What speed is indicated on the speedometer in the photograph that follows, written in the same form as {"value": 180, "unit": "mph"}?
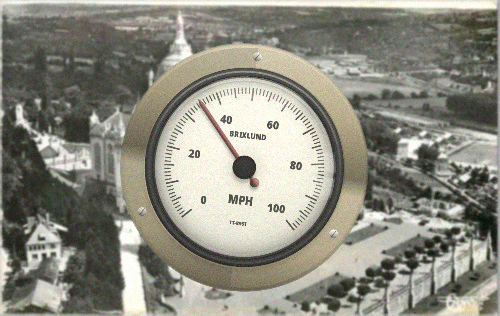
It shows {"value": 35, "unit": "mph"}
